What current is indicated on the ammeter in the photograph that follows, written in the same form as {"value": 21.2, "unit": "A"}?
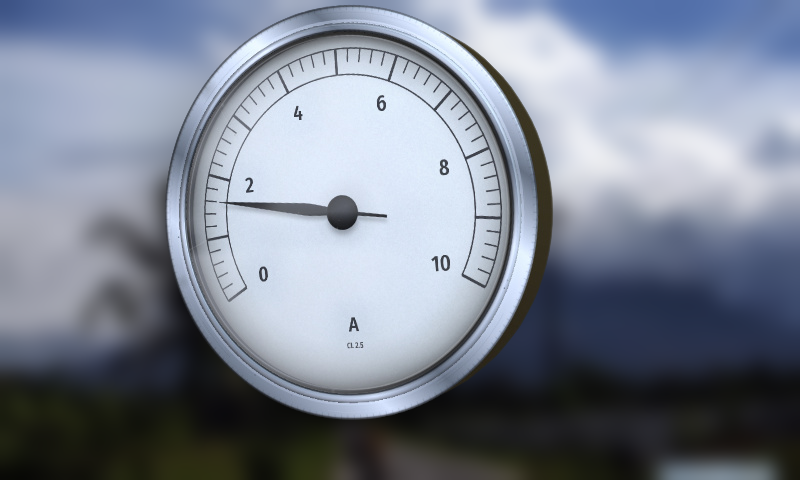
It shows {"value": 1.6, "unit": "A"}
